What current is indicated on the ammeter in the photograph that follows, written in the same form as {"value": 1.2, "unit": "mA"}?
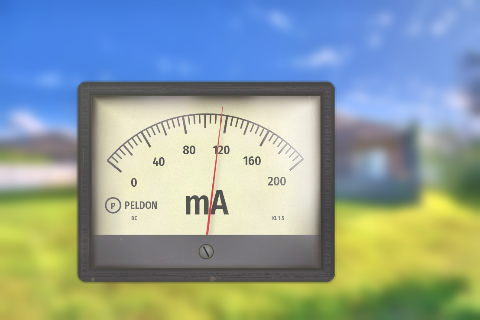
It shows {"value": 115, "unit": "mA"}
